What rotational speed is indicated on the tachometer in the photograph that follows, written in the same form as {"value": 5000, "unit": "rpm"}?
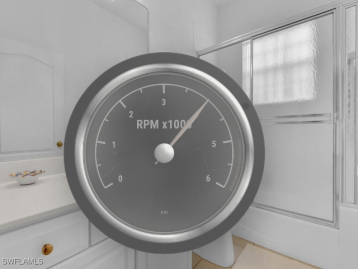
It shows {"value": 4000, "unit": "rpm"}
